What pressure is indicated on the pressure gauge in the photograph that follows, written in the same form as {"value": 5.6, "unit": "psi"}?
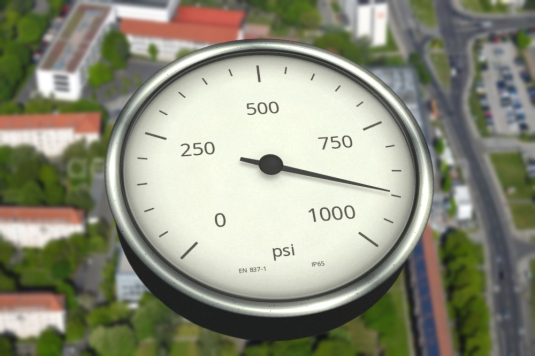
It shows {"value": 900, "unit": "psi"}
